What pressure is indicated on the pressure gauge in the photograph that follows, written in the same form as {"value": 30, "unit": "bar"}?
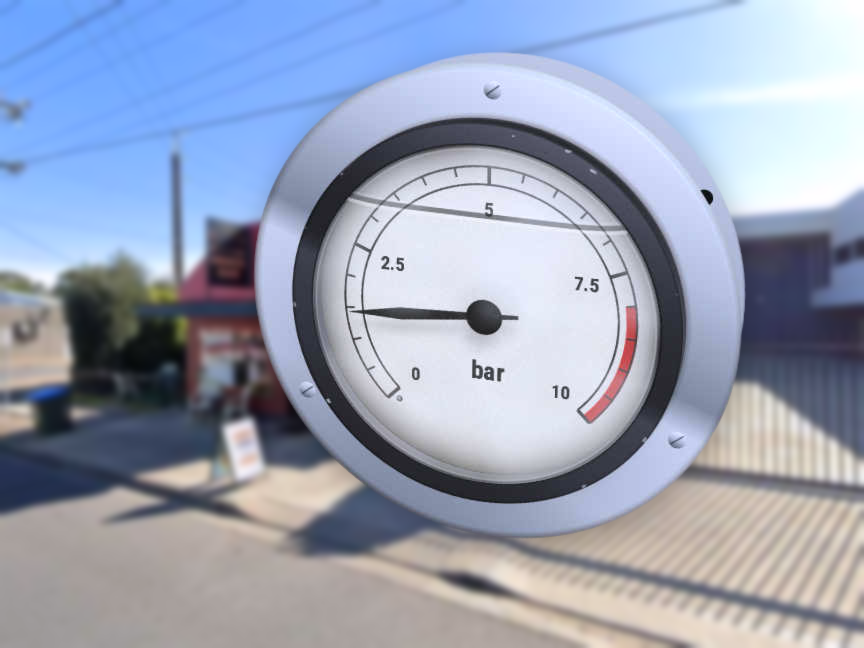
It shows {"value": 1.5, "unit": "bar"}
